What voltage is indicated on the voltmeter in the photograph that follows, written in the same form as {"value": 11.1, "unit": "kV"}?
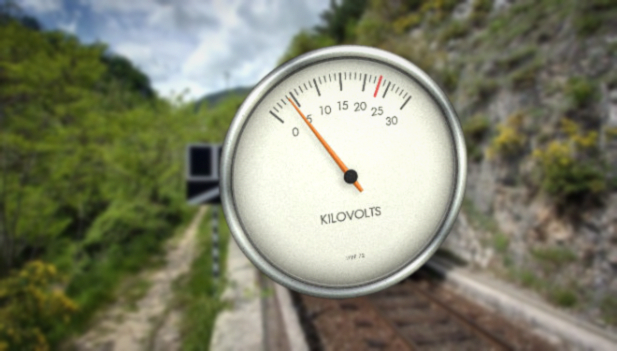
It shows {"value": 4, "unit": "kV"}
